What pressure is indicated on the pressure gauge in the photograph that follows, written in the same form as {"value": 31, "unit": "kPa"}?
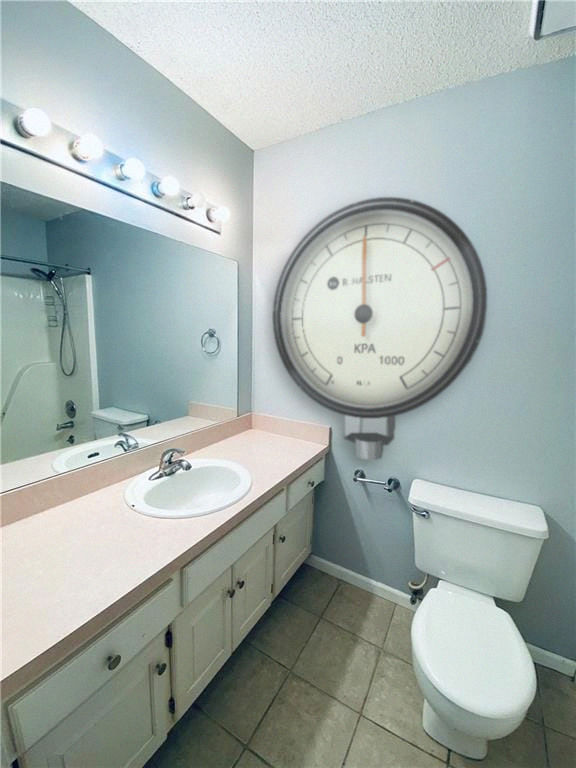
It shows {"value": 500, "unit": "kPa"}
